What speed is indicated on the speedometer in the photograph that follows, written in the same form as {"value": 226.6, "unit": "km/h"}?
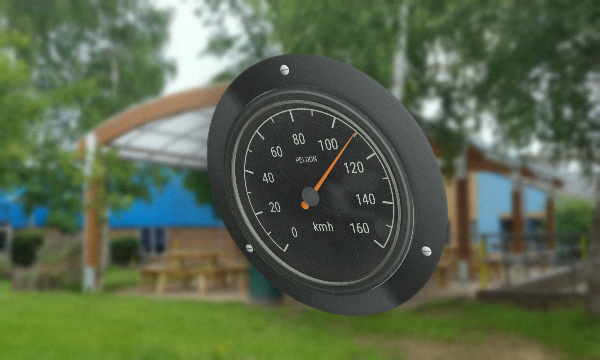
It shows {"value": 110, "unit": "km/h"}
